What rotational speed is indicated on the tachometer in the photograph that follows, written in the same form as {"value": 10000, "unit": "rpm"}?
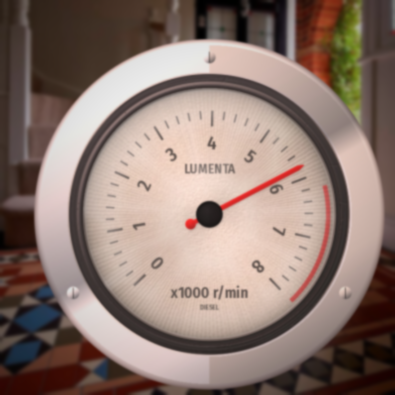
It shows {"value": 5800, "unit": "rpm"}
